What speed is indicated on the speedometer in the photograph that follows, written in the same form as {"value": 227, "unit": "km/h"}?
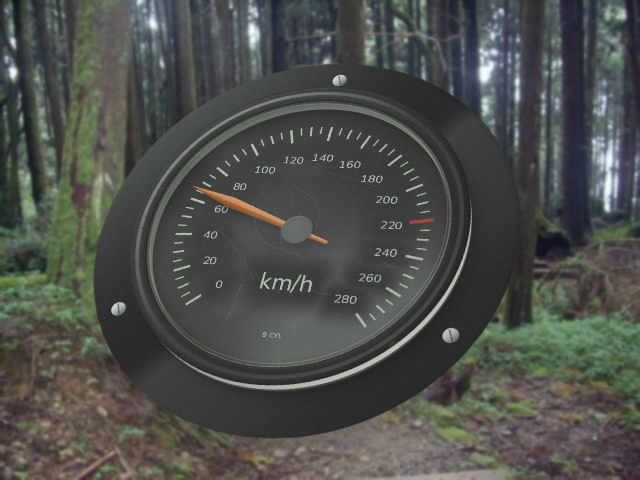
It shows {"value": 65, "unit": "km/h"}
